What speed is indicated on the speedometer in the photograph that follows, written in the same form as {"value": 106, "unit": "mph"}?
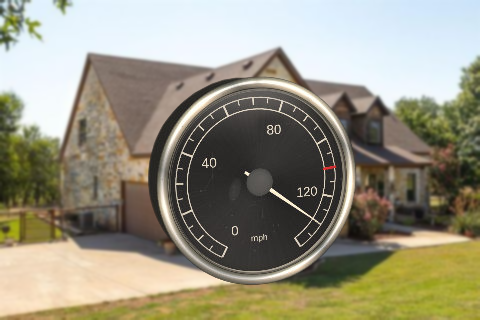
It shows {"value": 130, "unit": "mph"}
